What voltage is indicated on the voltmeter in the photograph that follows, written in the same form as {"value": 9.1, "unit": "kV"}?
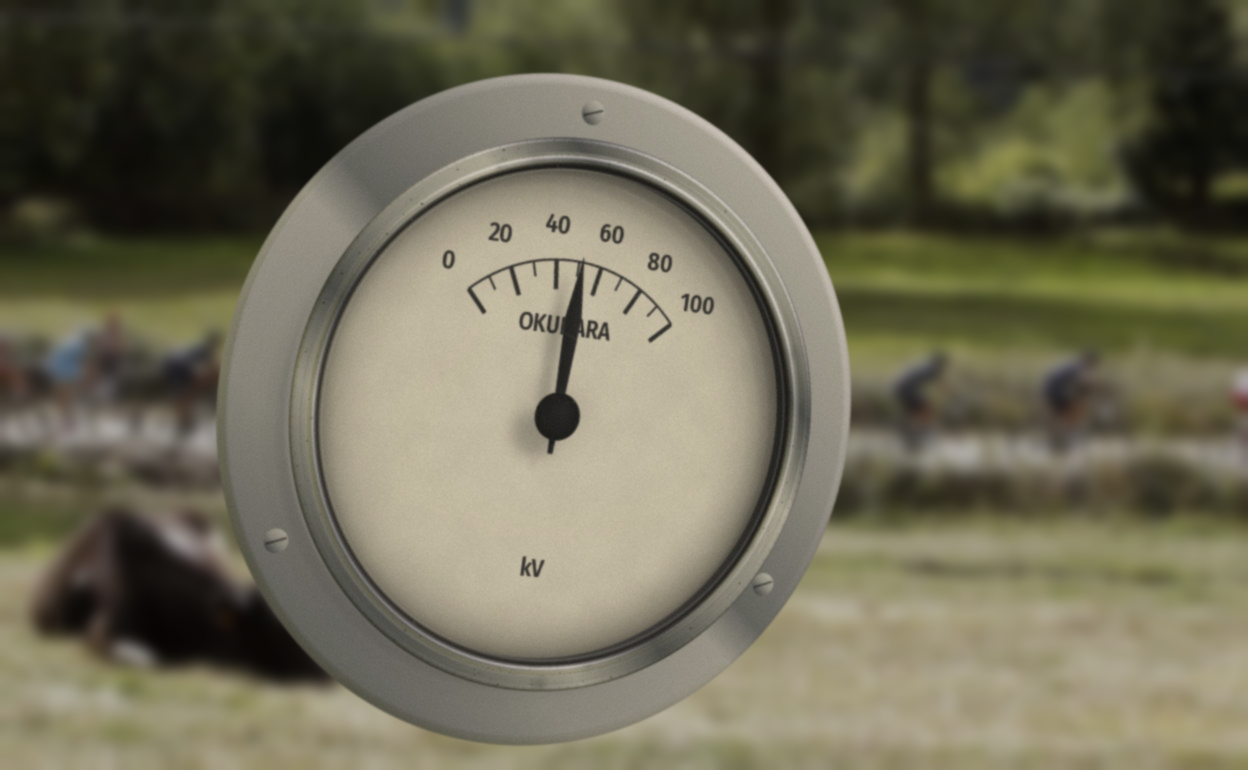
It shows {"value": 50, "unit": "kV"}
